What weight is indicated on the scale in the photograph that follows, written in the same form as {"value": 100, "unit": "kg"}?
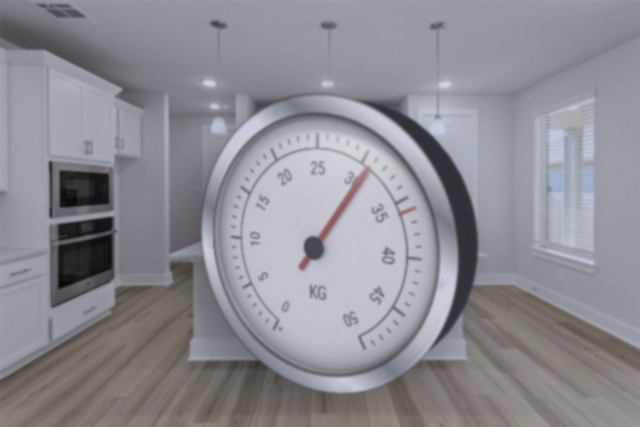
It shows {"value": 31, "unit": "kg"}
